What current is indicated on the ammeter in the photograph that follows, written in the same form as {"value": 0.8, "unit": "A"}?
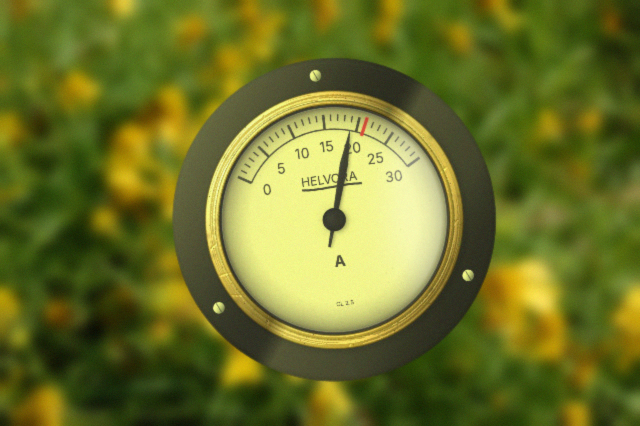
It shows {"value": 19, "unit": "A"}
